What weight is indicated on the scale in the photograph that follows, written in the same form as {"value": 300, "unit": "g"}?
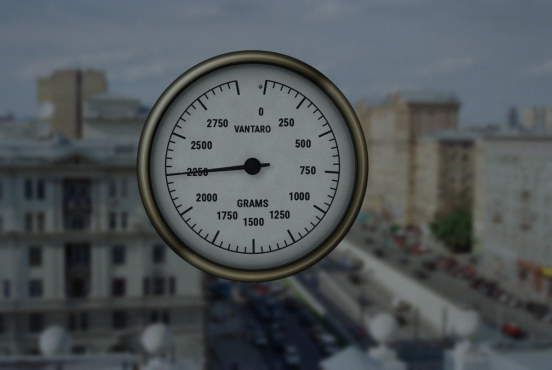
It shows {"value": 2250, "unit": "g"}
